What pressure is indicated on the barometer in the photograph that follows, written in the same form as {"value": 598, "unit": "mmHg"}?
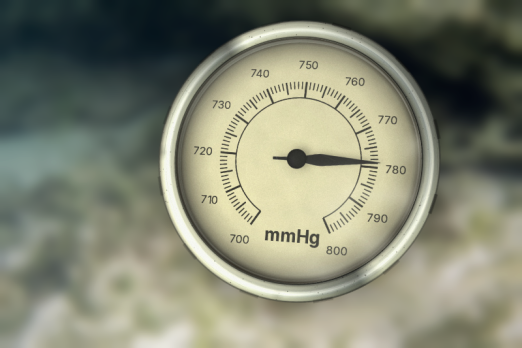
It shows {"value": 779, "unit": "mmHg"}
